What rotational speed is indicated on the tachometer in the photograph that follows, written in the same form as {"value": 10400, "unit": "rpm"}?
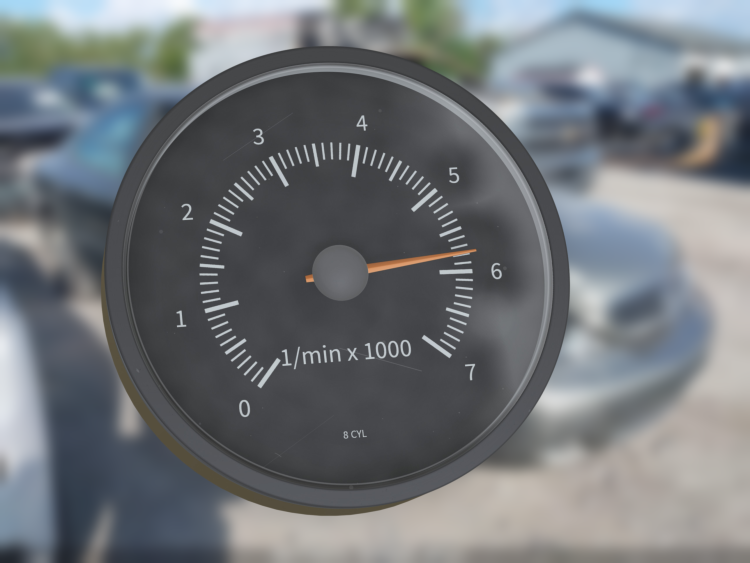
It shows {"value": 5800, "unit": "rpm"}
